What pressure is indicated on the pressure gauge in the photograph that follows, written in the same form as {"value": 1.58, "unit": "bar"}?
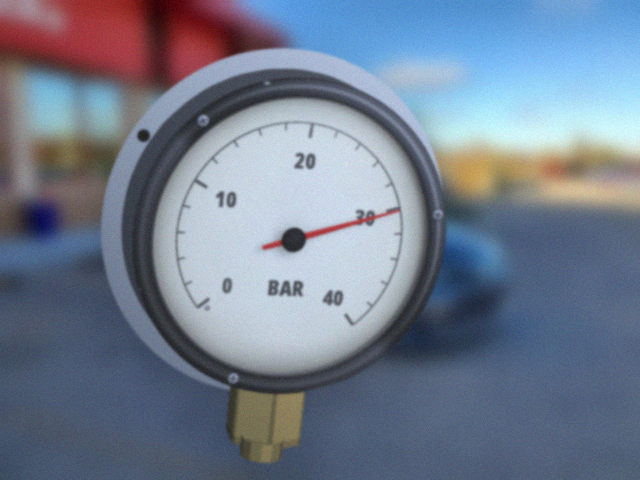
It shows {"value": 30, "unit": "bar"}
